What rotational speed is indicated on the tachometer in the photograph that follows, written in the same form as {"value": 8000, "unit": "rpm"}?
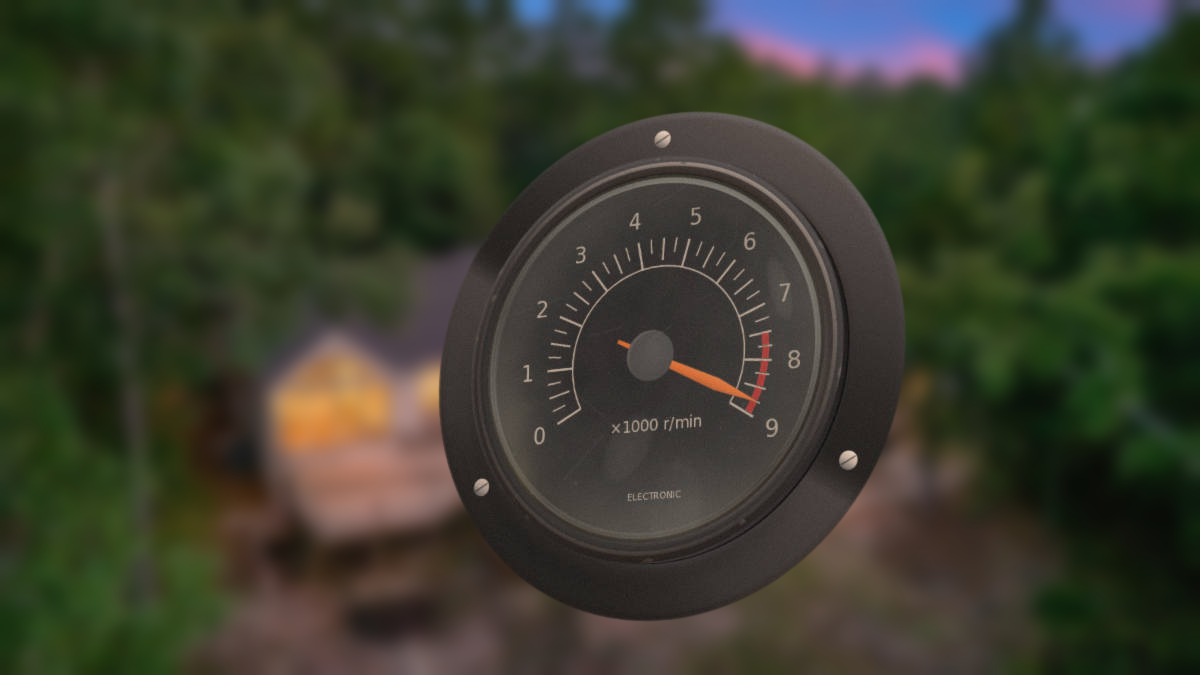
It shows {"value": 8750, "unit": "rpm"}
